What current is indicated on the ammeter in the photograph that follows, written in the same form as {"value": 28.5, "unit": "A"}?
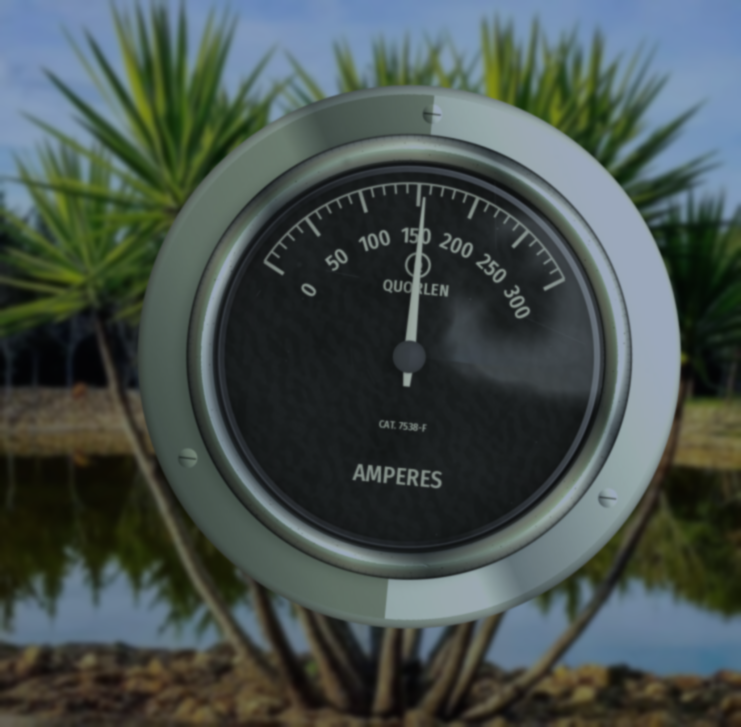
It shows {"value": 155, "unit": "A"}
